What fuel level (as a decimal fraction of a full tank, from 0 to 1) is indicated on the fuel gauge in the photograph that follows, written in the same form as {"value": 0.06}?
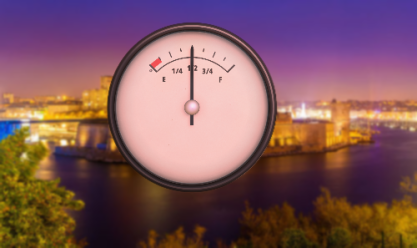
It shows {"value": 0.5}
